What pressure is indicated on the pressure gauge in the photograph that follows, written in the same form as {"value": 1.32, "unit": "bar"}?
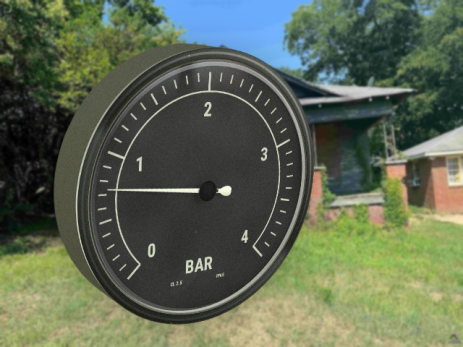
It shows {"value": 0.75, "unit": "bar"}
